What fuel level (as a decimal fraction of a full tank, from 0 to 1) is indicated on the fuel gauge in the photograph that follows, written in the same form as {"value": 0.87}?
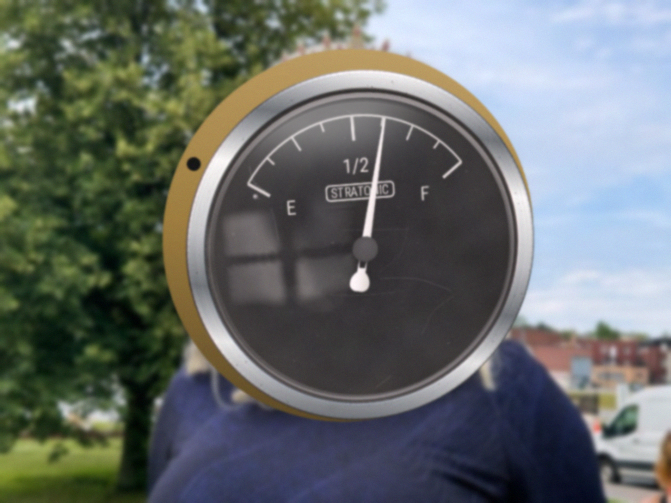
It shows {"value": 0.625}
